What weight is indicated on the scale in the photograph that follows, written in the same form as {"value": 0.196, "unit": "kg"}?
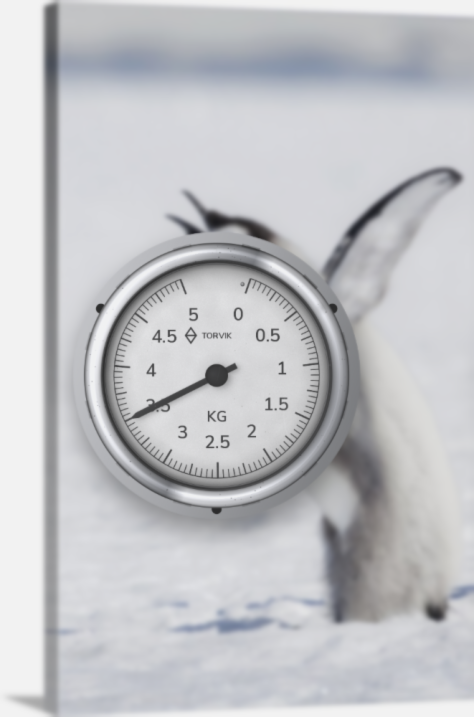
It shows {"value": 3.5, "unit": "kg"}
